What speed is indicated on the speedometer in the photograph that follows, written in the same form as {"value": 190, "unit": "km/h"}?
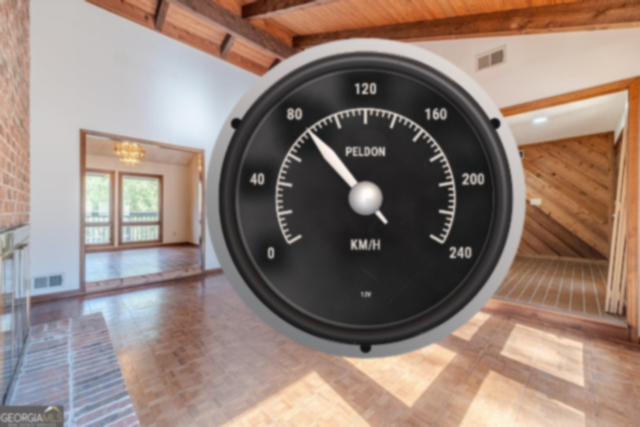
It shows {"value": 80, "unit": "km/h"}
